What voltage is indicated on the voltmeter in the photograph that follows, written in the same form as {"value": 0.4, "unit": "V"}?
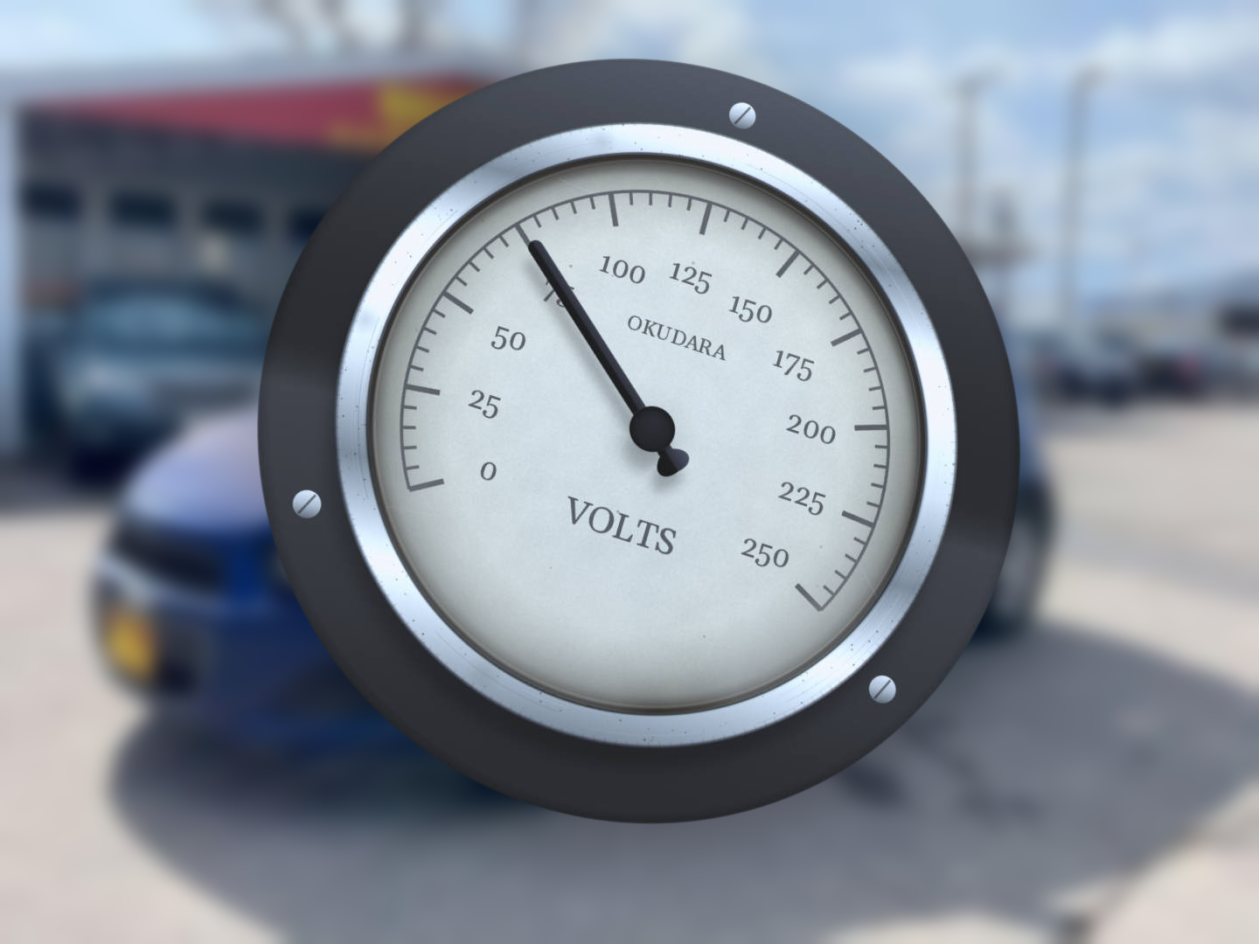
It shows {"value": 75, "unit": "V"}
